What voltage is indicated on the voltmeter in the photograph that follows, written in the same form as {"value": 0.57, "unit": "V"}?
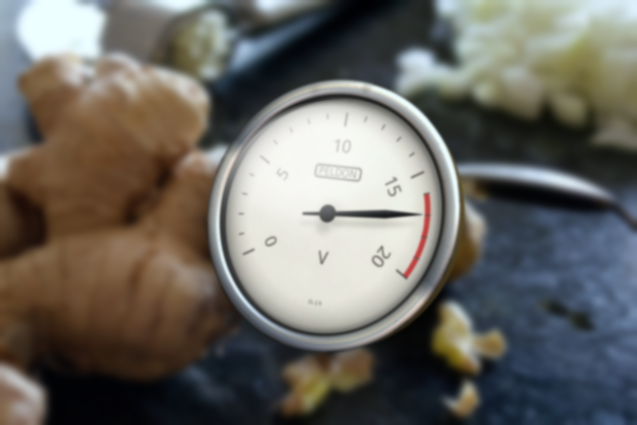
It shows {"value": 17, "unit": "V"}
